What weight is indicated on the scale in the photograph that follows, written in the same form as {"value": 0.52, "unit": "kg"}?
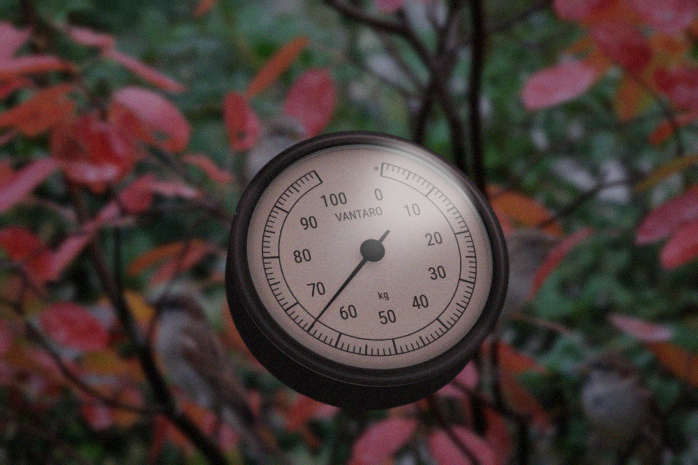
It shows {"value": 65, "unit": "kg"}
